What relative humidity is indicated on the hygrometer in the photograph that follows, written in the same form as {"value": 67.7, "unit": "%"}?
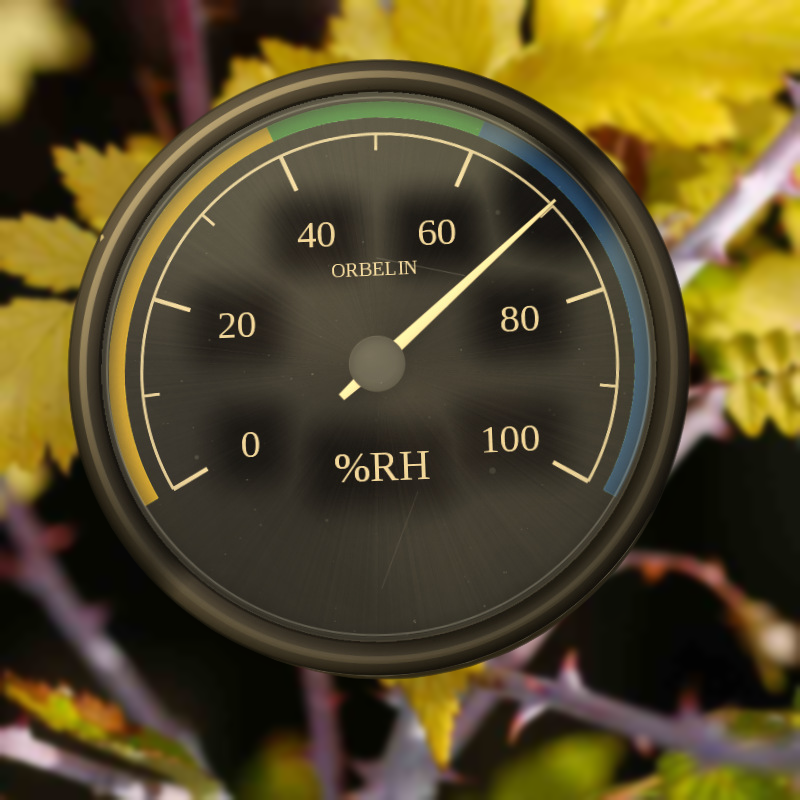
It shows {"value": 70, "unit": "%"}
